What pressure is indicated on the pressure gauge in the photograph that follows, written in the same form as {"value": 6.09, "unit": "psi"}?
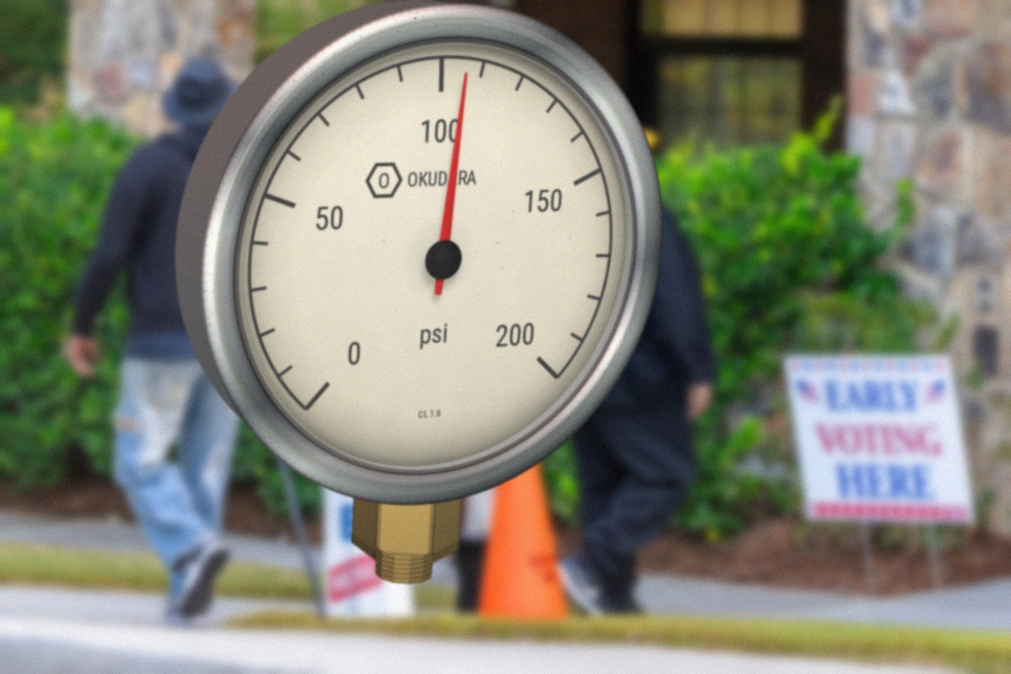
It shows {"value": 105, "unit": "psi"}
